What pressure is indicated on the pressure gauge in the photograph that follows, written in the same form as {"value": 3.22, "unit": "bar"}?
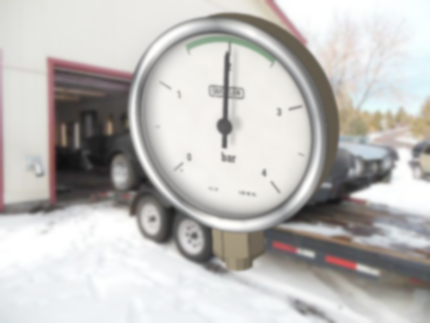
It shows {"value": 2, "unit": "bar"}
